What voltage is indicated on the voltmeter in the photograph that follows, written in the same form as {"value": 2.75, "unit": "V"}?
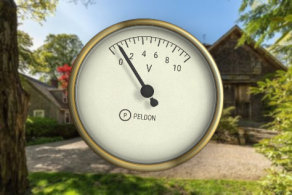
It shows {"value": 1, "unit": "V"}
